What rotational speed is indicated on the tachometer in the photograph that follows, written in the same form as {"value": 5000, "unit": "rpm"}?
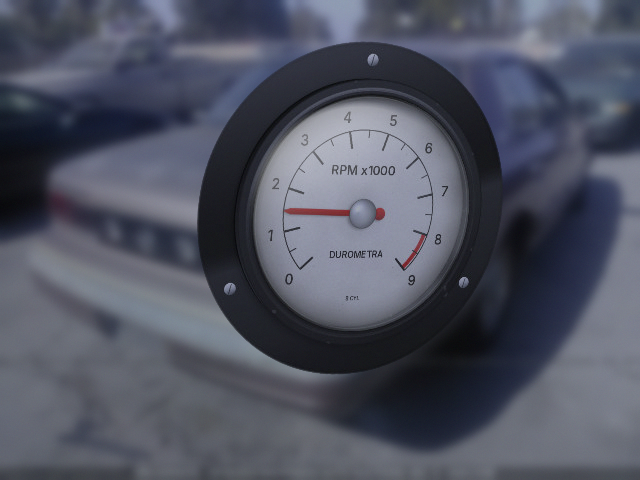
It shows {"value": 1500, "unit": "rpm"}
